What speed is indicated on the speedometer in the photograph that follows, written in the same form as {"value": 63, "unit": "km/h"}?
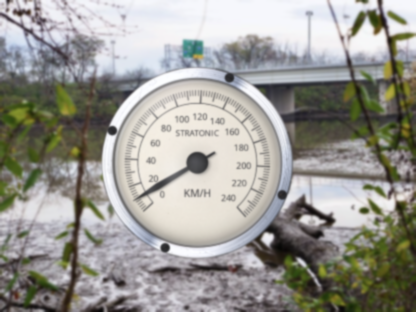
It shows {"value": 10, "unit": "km/h"}
